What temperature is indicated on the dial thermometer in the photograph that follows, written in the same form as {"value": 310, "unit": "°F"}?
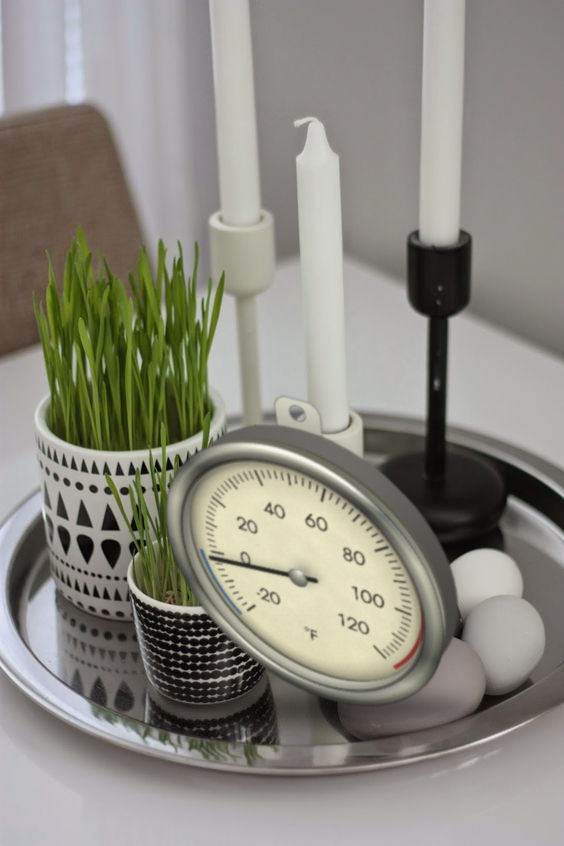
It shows {"value": 0, "unit": "°F"}
